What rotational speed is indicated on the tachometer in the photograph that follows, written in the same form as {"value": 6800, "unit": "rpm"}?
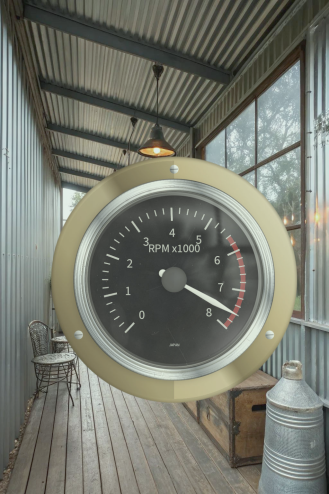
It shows {"value": 7600, "unit": "rpm"}
